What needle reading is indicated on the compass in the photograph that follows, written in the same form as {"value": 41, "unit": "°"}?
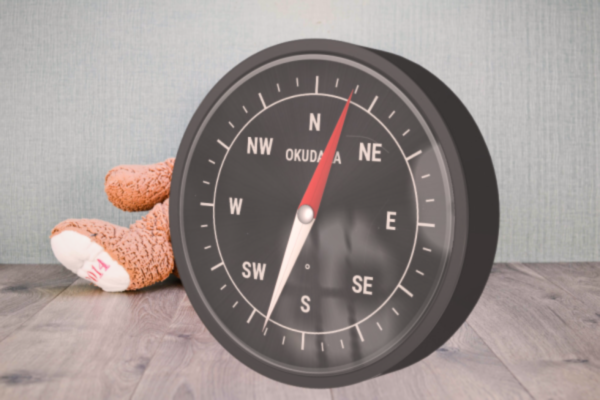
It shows {"value": 20, "unit": "°"}
